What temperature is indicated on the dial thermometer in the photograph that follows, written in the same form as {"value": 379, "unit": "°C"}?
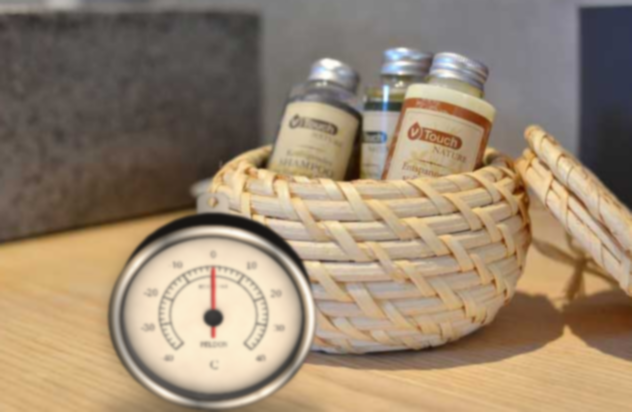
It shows {"value": 0, "unit": "°C"}
